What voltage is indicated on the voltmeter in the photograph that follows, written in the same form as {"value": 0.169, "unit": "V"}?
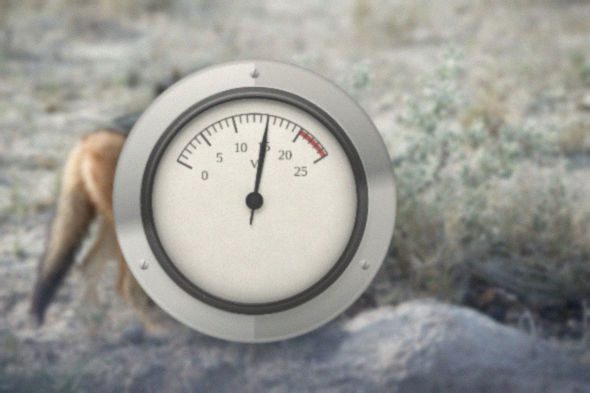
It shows {"value": 15, "unit": "V"}
